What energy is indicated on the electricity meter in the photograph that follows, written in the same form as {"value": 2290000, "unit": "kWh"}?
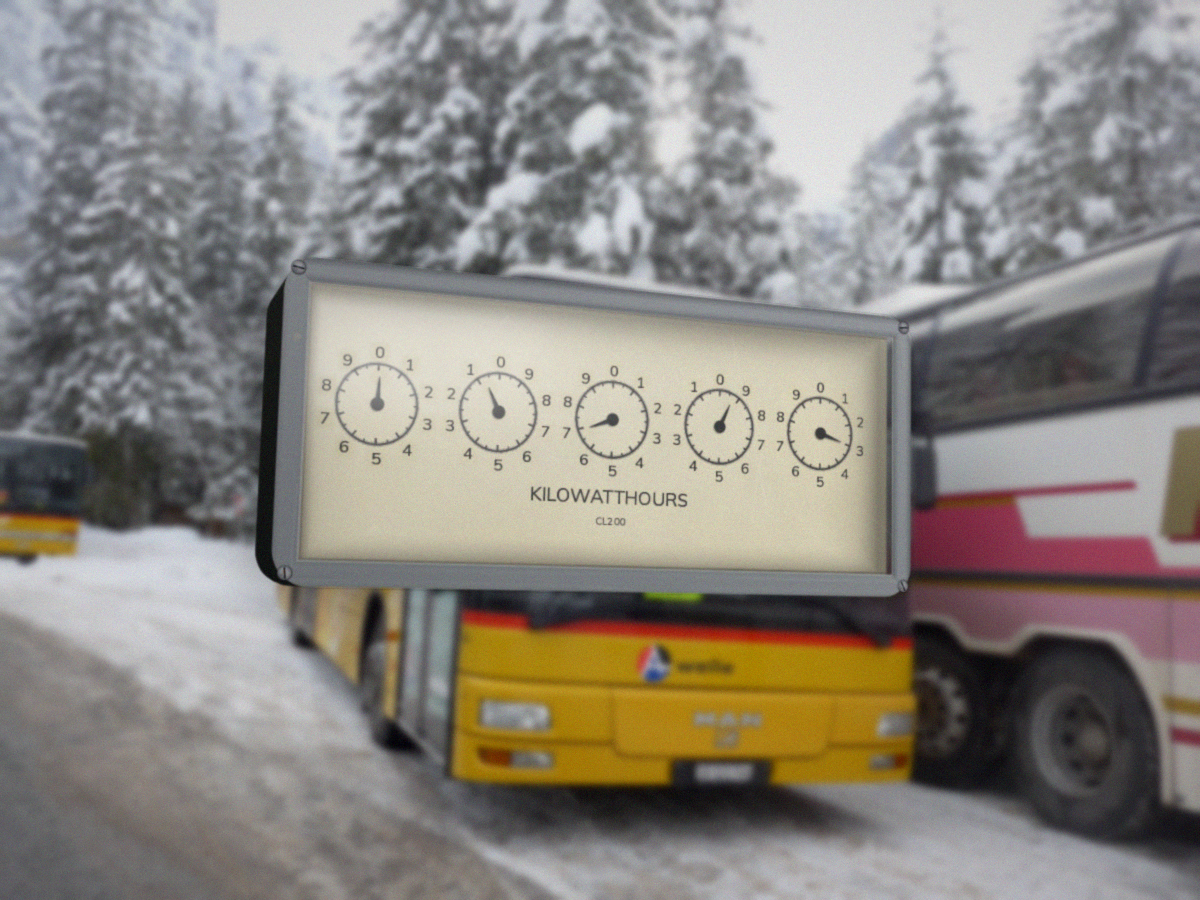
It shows {"value": 693, "unit": "kWh"}
